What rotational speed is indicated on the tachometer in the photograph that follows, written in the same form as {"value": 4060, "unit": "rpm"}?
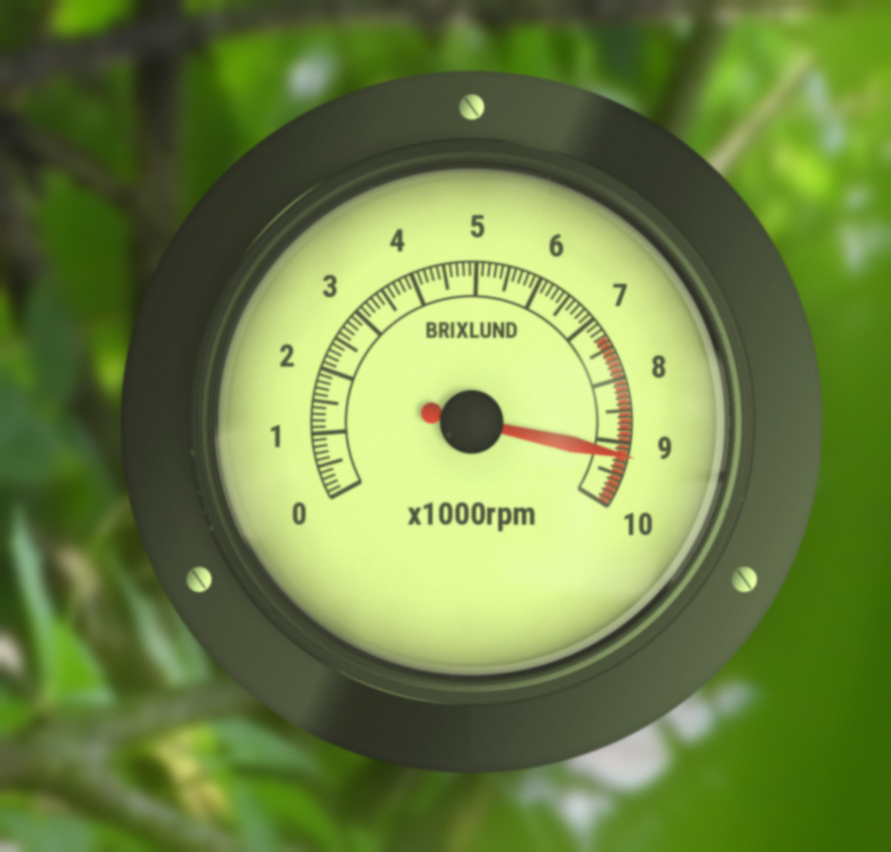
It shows {"value": 9200, "unit": "rpm"}
